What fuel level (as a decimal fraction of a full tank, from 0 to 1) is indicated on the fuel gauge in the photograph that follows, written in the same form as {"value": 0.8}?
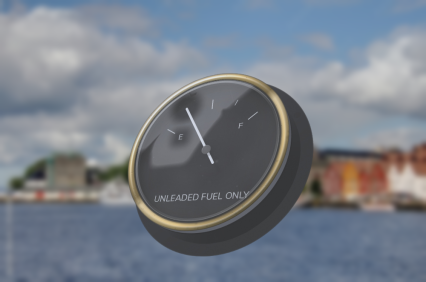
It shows {"value": 0.25}
